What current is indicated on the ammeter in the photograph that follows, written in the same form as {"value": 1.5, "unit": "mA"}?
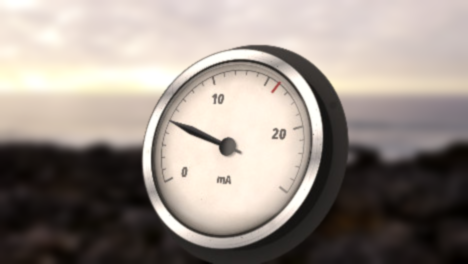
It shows {"value": 5, "unit": "mA"}
